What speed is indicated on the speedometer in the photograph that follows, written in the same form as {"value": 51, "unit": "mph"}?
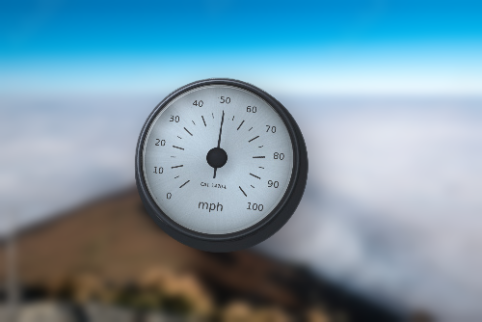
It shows {"value": 50, "unit": "mph"}
